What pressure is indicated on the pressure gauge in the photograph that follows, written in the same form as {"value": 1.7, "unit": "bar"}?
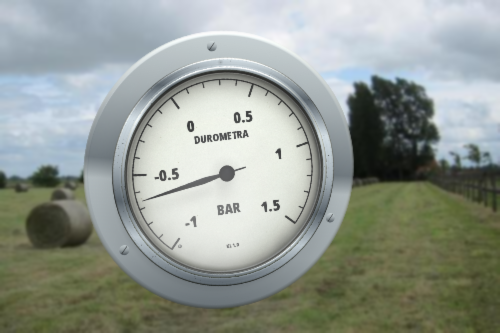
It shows {"value": -0.65, "unit": "bar"}
